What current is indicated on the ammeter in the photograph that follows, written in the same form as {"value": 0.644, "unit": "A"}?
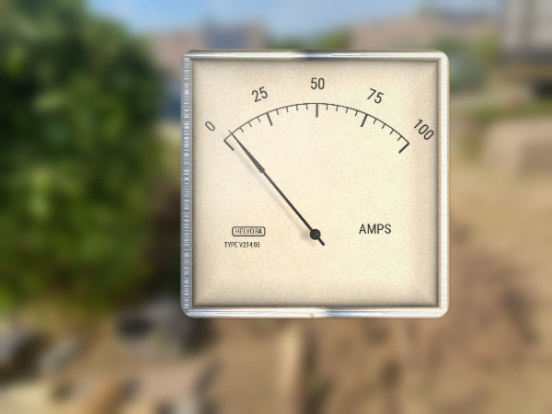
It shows {"value": 5, "unit": "A"}
